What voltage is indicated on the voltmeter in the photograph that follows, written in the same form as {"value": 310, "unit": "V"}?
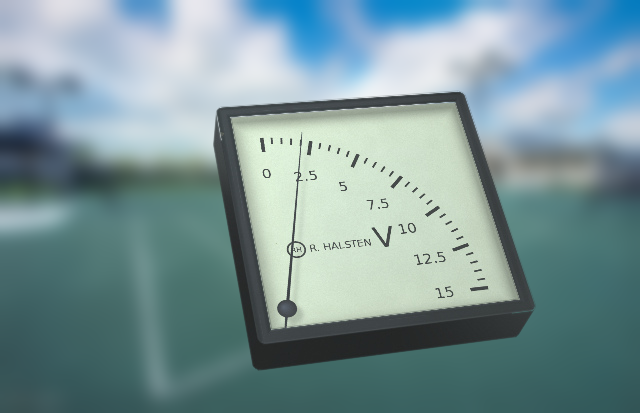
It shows {"value": 2, "unit": "V"}
